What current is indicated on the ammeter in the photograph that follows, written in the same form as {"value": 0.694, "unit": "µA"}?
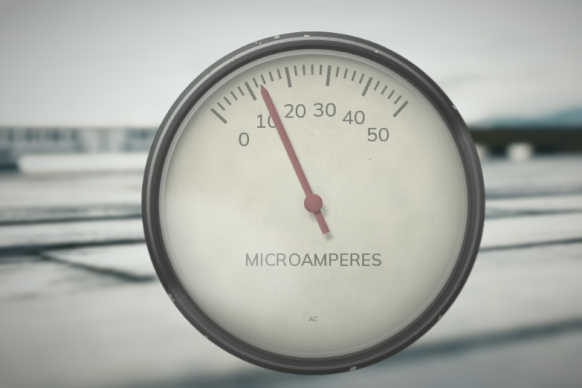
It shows {"value": 13, "unit": "µA"}
